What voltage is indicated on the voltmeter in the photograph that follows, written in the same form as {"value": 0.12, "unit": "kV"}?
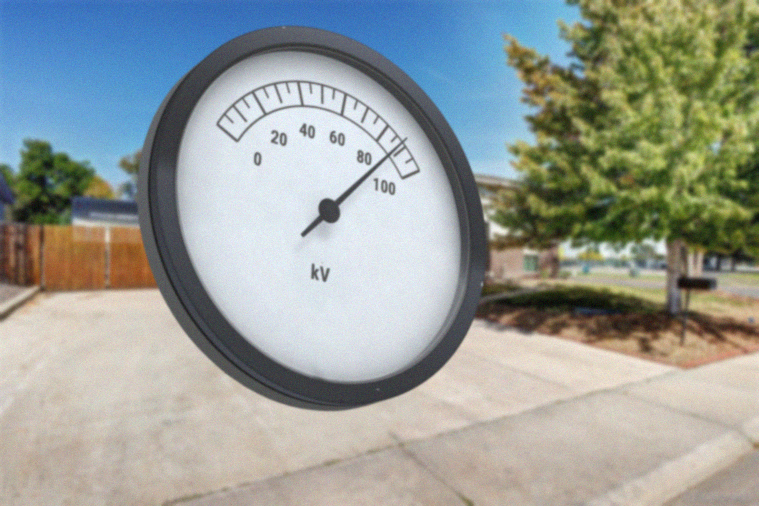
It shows {"value": 87.5, "unit": "kV"}
